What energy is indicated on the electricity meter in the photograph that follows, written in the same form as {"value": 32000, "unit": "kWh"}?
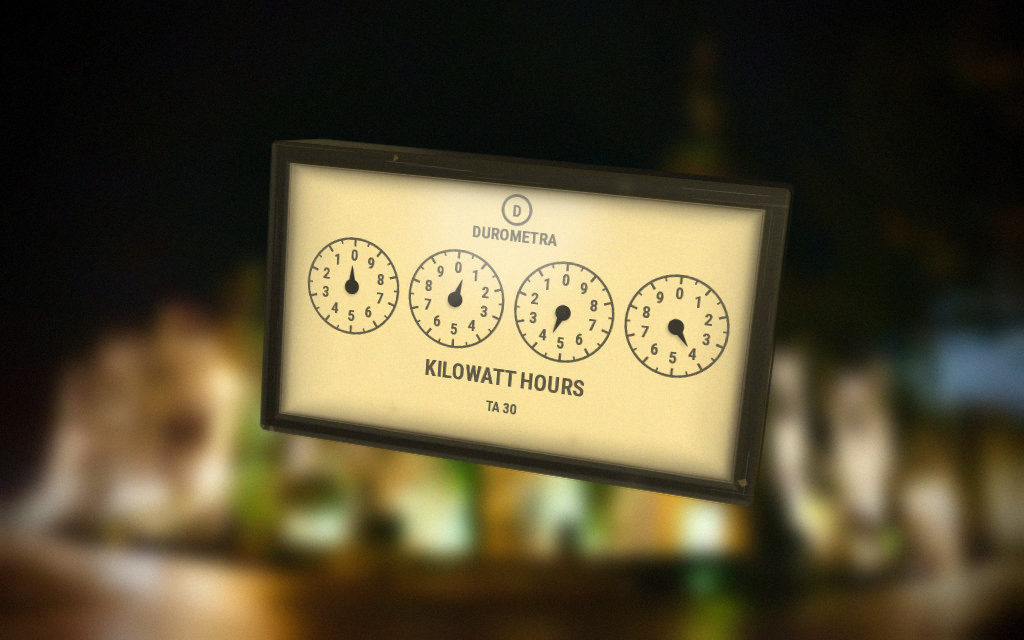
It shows {"value": 44, "unit": "kWh"}
